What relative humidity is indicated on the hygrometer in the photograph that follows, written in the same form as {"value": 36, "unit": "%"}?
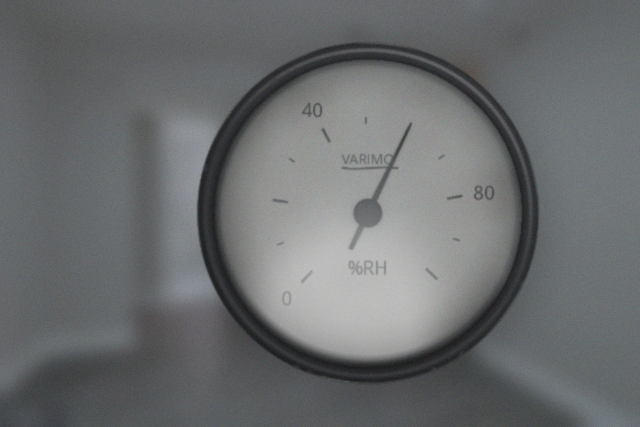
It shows {"value": 60, "unit": "%"}
